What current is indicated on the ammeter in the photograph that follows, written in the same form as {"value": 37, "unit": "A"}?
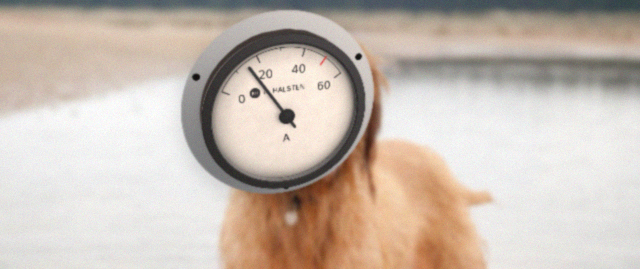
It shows {"value": 15, "unit": "A"}
